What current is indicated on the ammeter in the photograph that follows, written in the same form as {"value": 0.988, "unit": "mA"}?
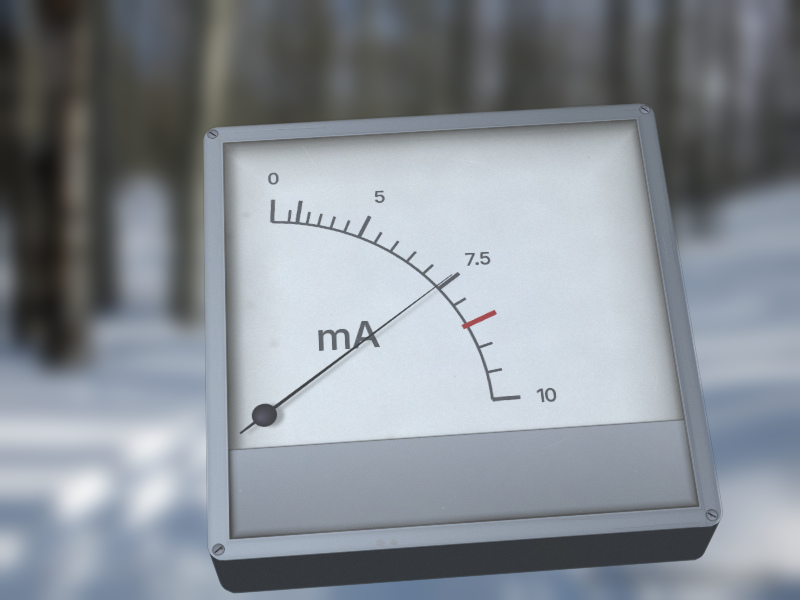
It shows {"value": 7.5, "unit": "mA"}
